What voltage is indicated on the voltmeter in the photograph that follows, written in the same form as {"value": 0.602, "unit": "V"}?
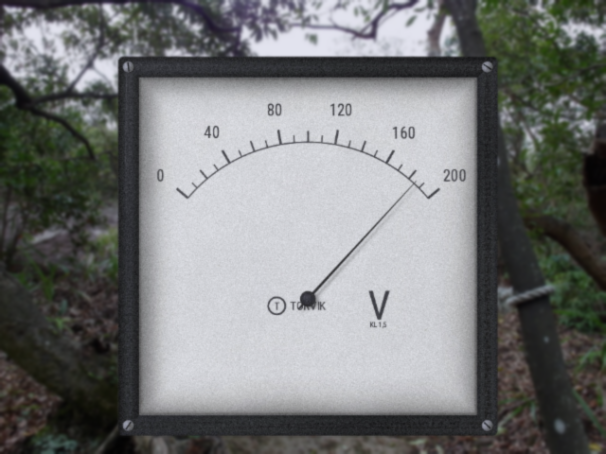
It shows {"value": 185, "unit": "V"}
